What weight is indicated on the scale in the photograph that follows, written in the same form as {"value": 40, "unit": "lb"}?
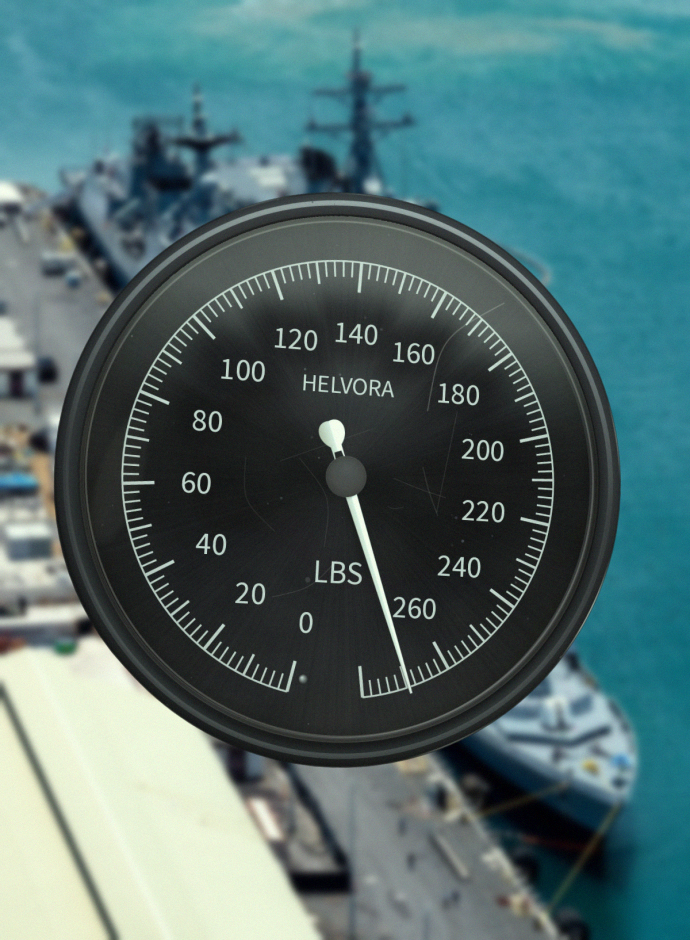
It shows {"value": 270, "unit": "lb"}
